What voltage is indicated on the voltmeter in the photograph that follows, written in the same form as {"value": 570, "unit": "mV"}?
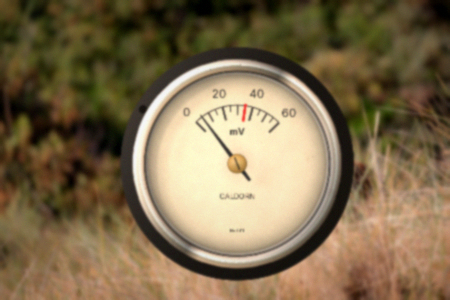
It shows {"value": 5, "unit": "mV"}
